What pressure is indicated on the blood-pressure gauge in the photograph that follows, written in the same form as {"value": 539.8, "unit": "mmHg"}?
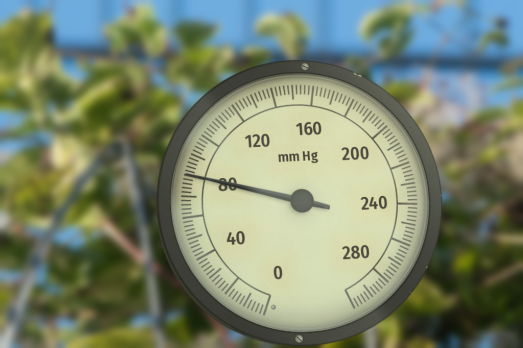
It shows {"value": 80, "unit": "mmHg"}
